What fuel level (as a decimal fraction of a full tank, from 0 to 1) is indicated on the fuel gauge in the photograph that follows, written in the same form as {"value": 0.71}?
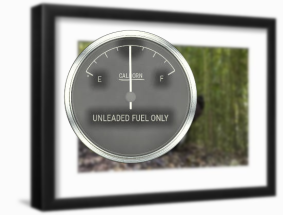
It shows {"value": 0.5}
